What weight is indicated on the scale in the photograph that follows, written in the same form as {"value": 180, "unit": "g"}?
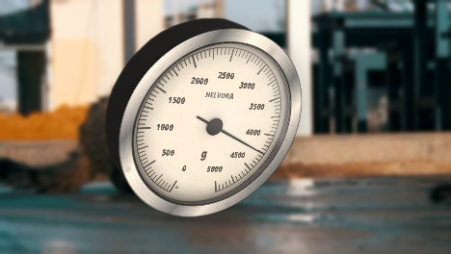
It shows {"value": 4250, "unit": "g"}
